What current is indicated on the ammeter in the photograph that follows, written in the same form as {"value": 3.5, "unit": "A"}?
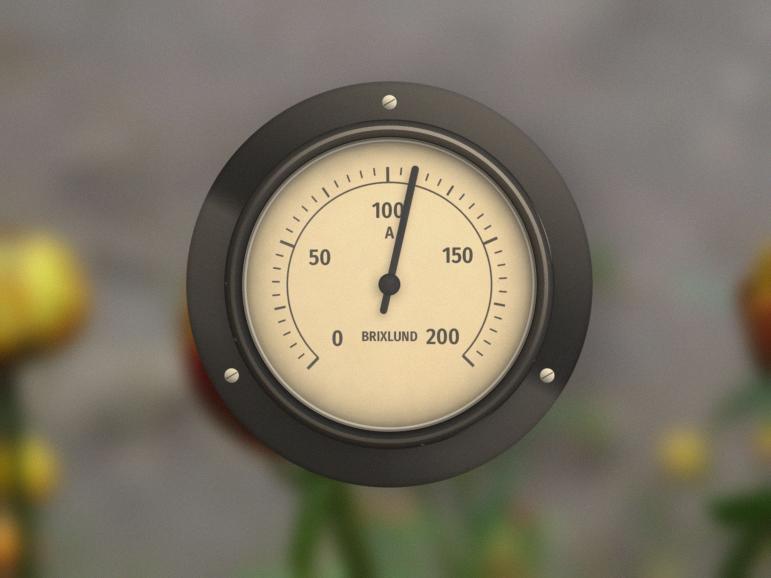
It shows {"value": 110, "unit": "A"}
